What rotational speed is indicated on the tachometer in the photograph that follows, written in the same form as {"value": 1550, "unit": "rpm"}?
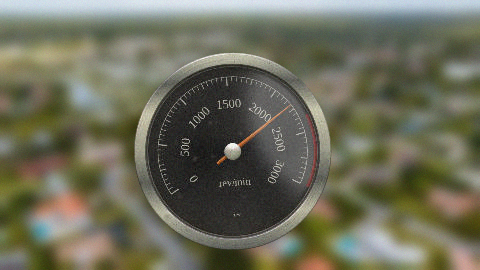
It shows {"value": 2200, "unit": "rpm"}
